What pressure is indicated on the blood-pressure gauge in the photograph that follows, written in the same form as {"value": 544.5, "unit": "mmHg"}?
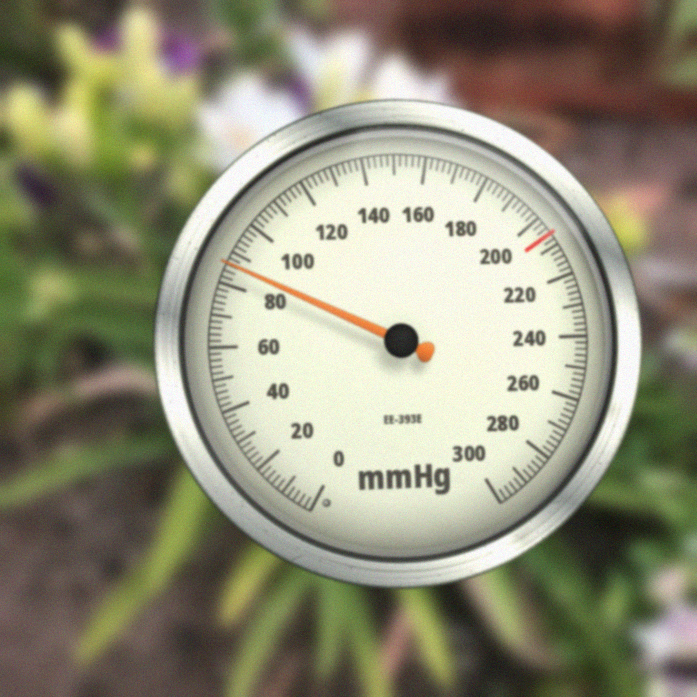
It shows {"value": 86, "unit": "mmHg"}
